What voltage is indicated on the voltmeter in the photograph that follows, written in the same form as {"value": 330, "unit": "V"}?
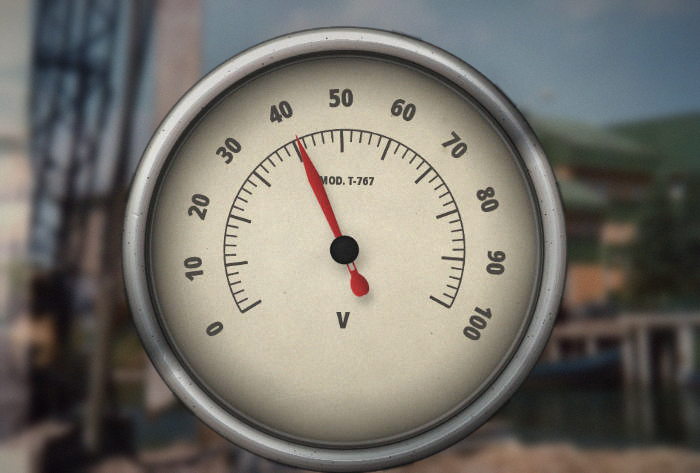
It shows {"value": 41, "unit": "V"}
